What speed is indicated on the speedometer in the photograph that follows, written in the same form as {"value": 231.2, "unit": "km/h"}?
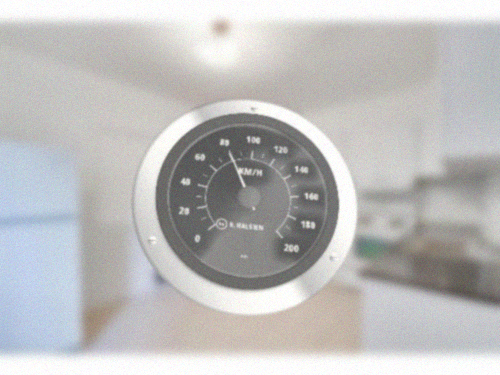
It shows {"value": 80, "unit": "km/h"}
